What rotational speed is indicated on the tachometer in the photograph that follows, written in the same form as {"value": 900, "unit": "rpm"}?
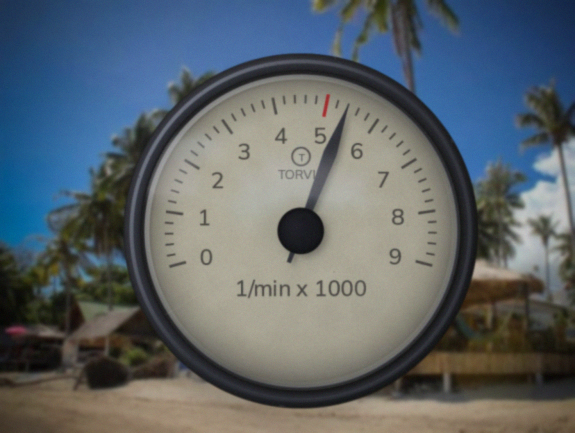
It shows {"value": 5400, "unit": "rpm"}
